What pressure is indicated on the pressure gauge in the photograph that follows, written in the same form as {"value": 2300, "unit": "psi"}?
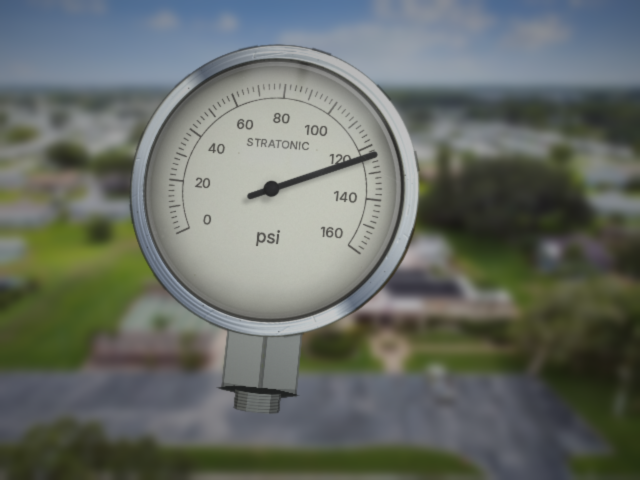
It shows {"value": 124, "unit": "psi"}
